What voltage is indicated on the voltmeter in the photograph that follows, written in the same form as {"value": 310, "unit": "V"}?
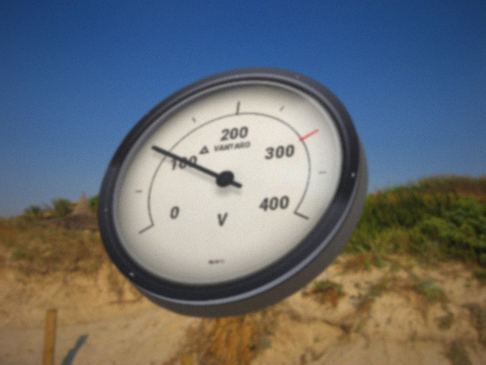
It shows {"value": 100, "unit": "V"}
